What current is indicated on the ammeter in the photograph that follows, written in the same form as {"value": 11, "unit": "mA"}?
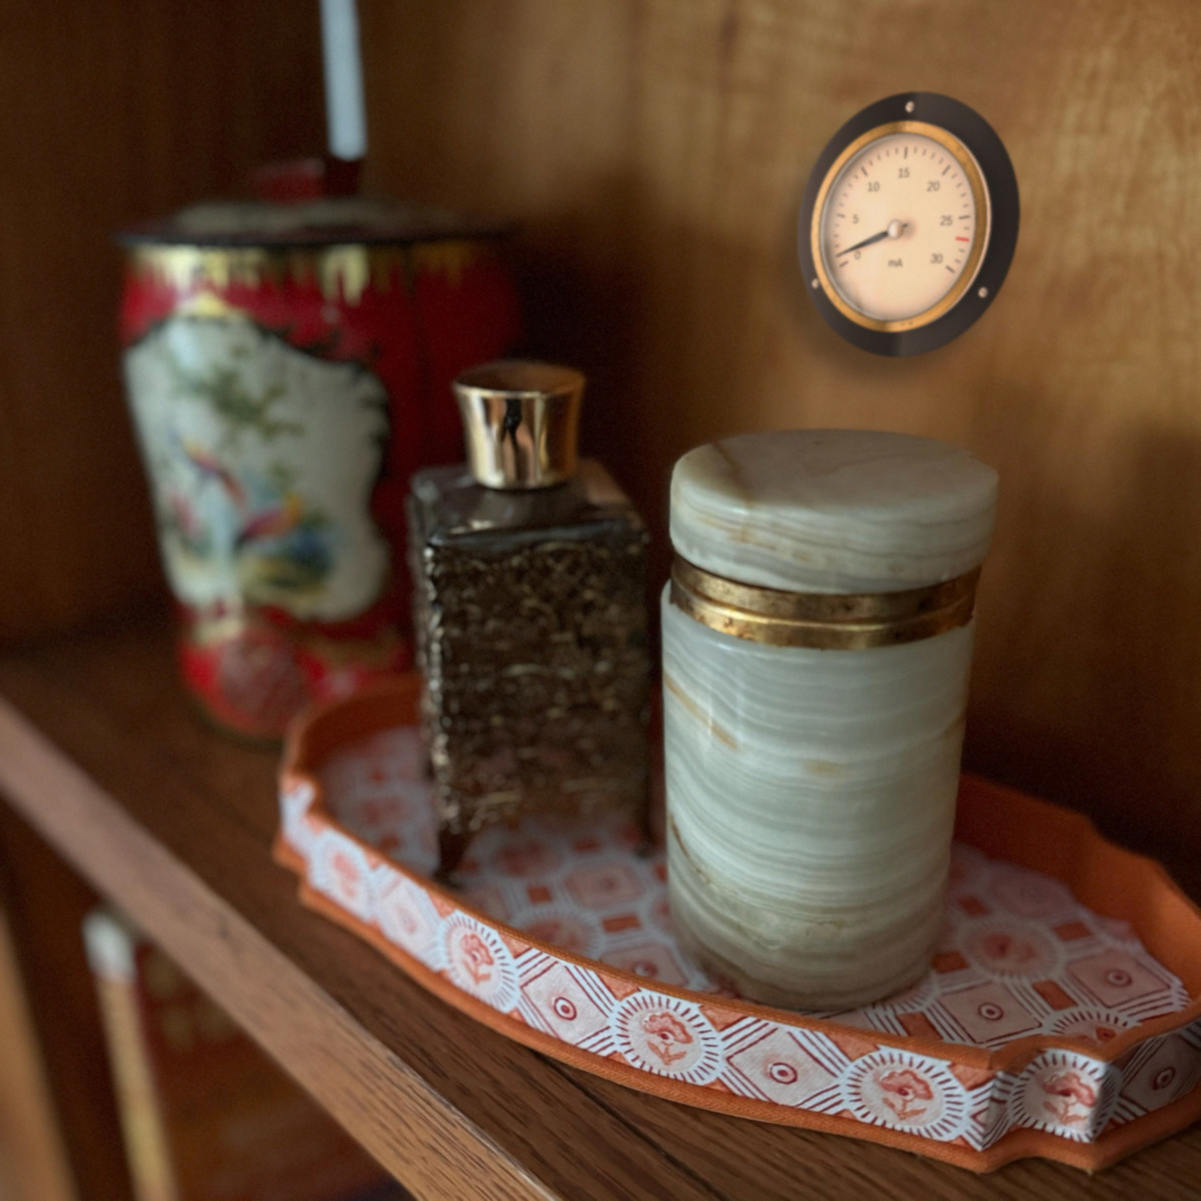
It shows {"value": 1, "unit": "mA"}
